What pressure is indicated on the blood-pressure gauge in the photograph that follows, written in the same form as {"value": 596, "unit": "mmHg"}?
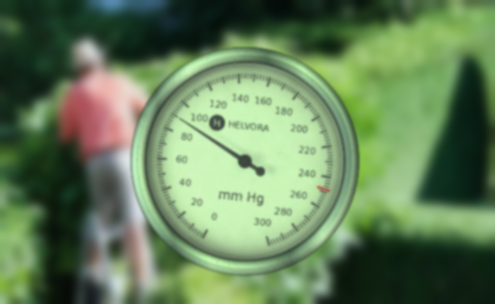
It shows {"value": 90, "unit": "mmHg"}
